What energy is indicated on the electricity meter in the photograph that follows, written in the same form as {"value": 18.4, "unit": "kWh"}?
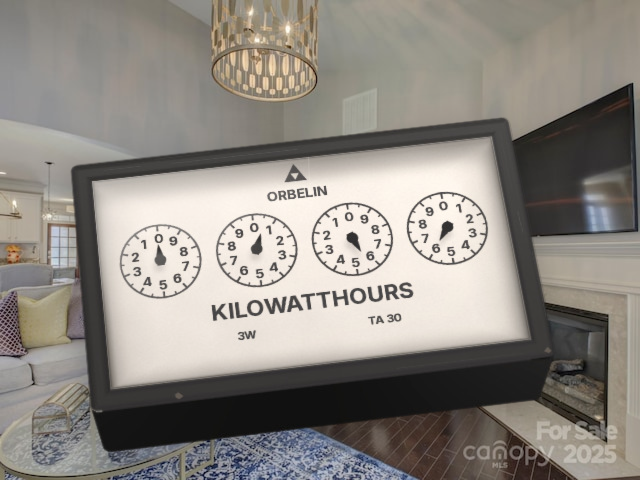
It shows {"value": 56, "unit": "kWh"}
